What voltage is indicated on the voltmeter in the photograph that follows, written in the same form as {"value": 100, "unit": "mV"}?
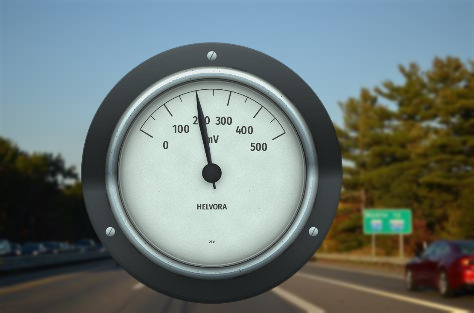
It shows {"value": 200, "unit": "mV"}
